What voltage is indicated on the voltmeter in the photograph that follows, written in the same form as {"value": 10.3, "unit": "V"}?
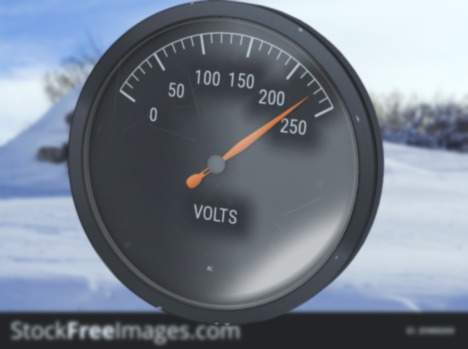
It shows {"value": 230, "unit": "V"}
